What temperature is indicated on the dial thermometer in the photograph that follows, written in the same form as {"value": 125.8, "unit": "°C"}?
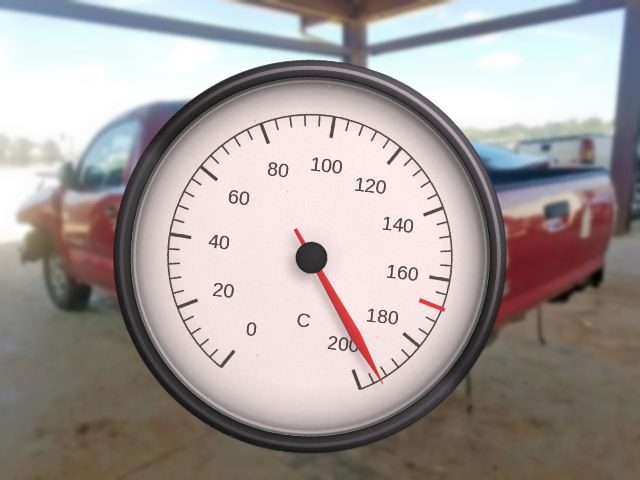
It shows {"value": 194, "unit": "°C"}
